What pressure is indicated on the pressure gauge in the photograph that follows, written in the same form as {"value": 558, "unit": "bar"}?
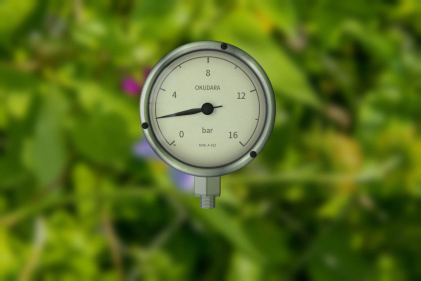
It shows {"value": 2, "unit": "bar"}
